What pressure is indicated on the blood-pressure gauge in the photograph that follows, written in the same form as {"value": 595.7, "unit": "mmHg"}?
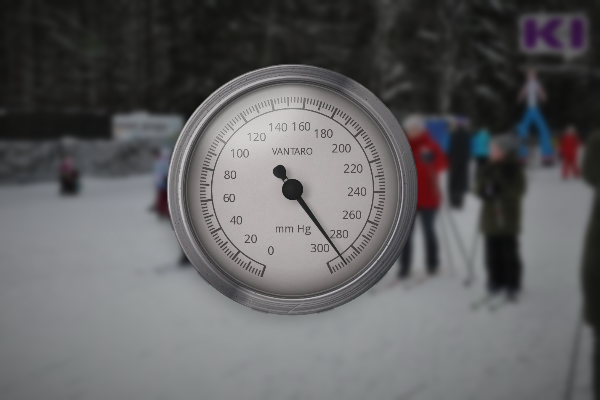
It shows {"value": 290, "unit": "mmHg"}
